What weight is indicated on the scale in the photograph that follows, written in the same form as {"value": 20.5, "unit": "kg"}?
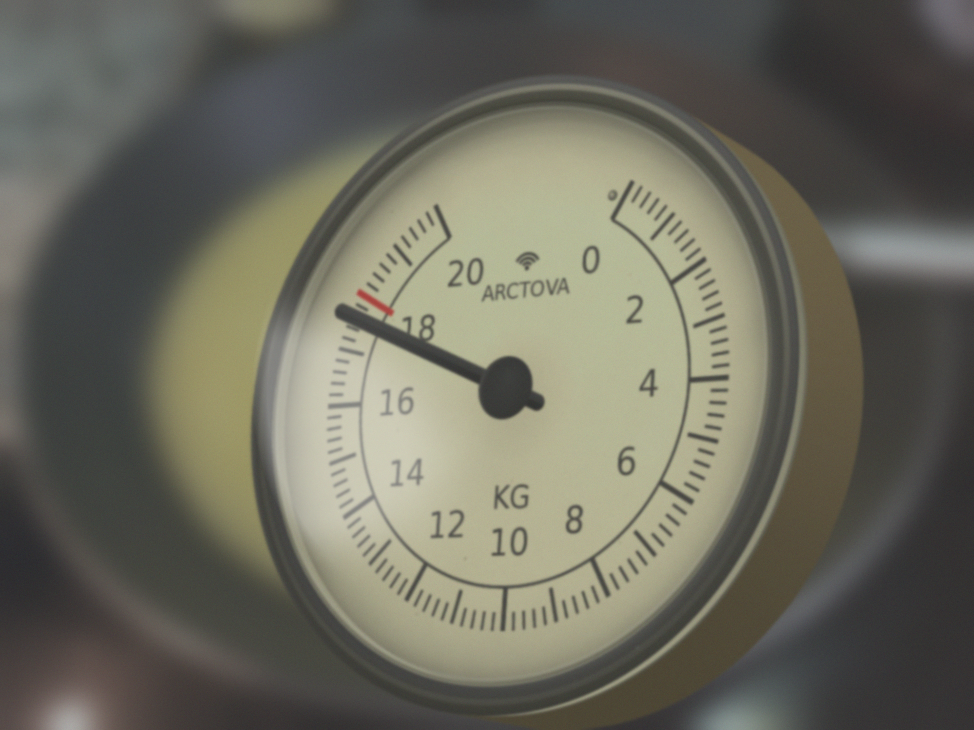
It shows {"value": 17.6, "unit": "kg"}
